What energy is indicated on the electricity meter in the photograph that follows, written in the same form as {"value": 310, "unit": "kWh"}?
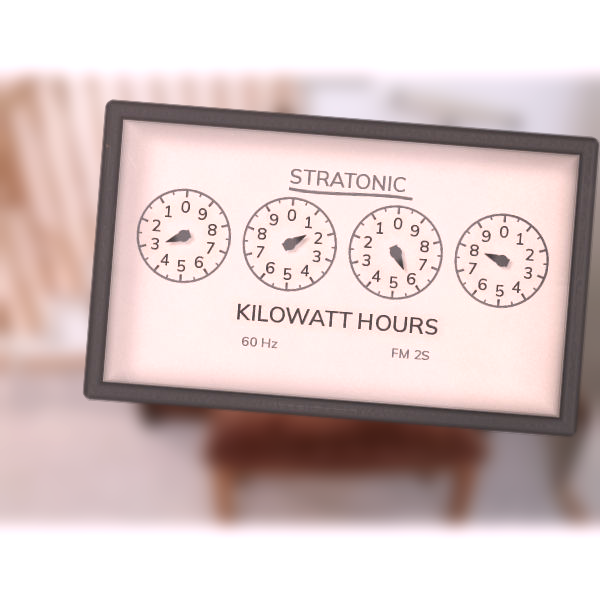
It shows {"value": 3158, "unit": "kWh"}
